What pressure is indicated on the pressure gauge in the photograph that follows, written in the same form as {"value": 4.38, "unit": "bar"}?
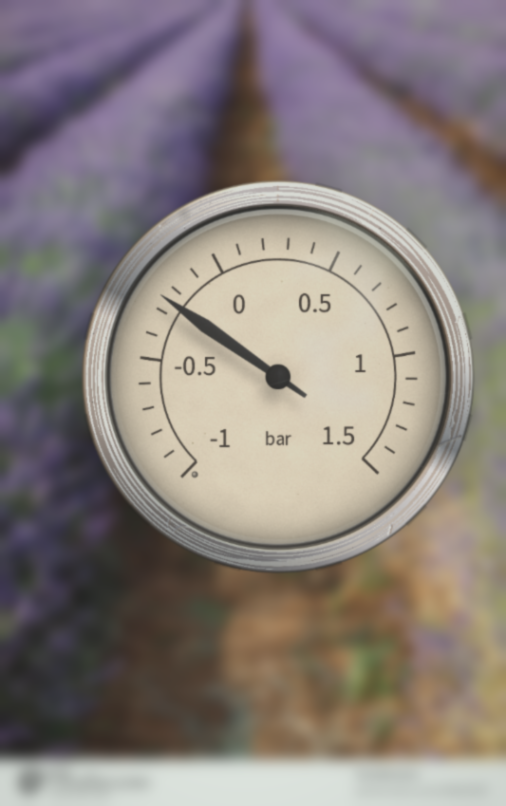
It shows {"value": -0.25, "unit": "bar"}
